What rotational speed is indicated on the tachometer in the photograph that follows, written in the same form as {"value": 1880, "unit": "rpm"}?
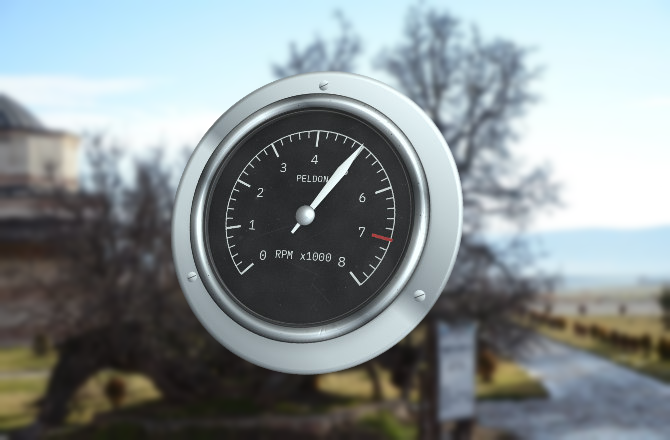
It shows {"value": 5000, "unit": "rpm"}
